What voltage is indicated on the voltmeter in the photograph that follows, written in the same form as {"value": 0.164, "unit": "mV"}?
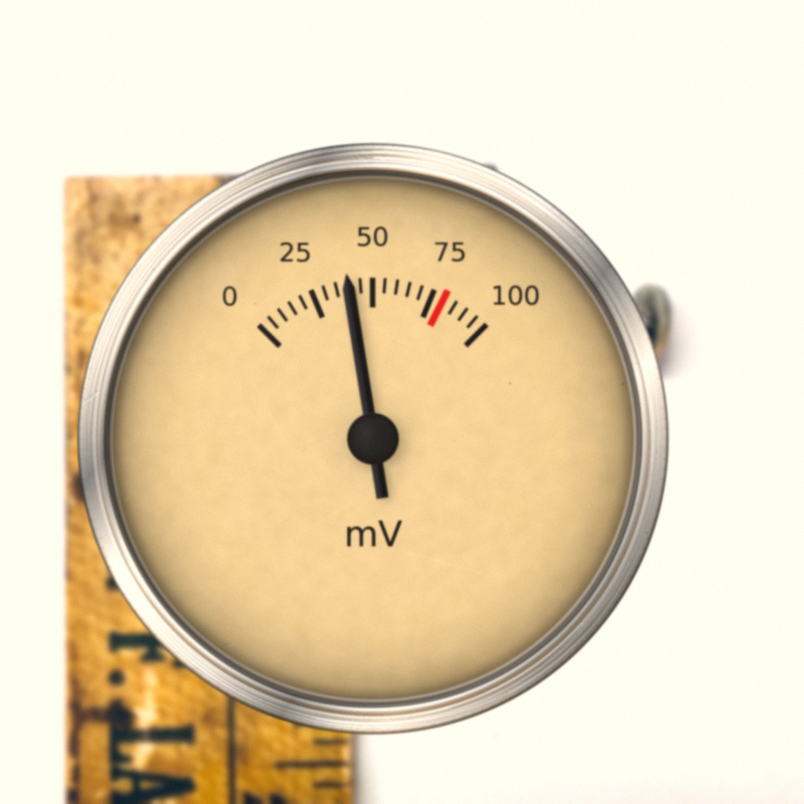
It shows {"value": 40, "unit": "mV"}
